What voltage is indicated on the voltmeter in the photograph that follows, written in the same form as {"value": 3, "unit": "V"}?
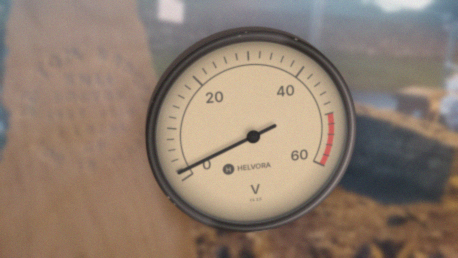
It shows {"value": 2, "unit": "V"}
